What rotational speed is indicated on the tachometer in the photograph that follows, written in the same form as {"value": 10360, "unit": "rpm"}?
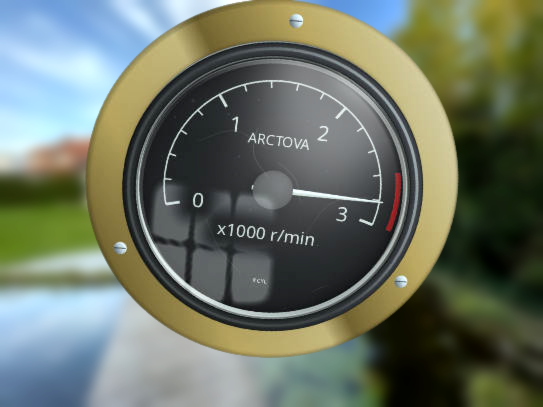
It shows {"value": 2800, "unit": "rpm"}
